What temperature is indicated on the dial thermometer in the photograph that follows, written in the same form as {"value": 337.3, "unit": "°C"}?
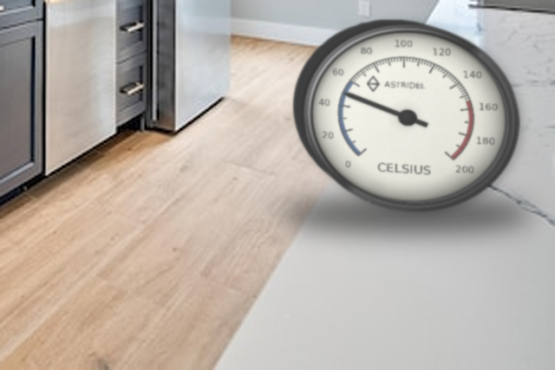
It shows {"value": 50, "unit": "°C"}
